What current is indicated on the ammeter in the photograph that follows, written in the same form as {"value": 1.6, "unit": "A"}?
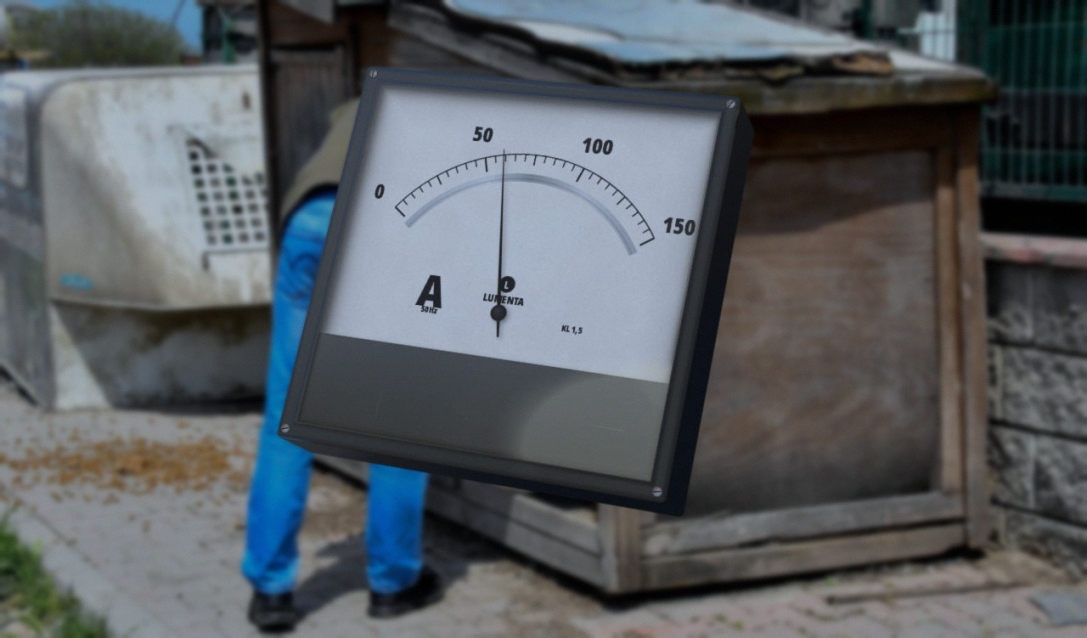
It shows {"value": 60, "unit": "A"}
